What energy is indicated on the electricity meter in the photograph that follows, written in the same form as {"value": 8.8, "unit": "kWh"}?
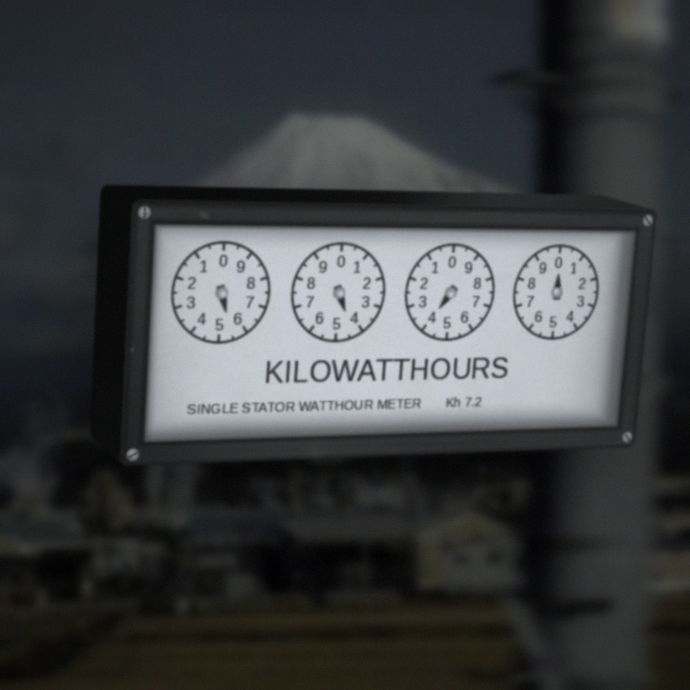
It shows {"value": 5440, "unit": "kWh"}
